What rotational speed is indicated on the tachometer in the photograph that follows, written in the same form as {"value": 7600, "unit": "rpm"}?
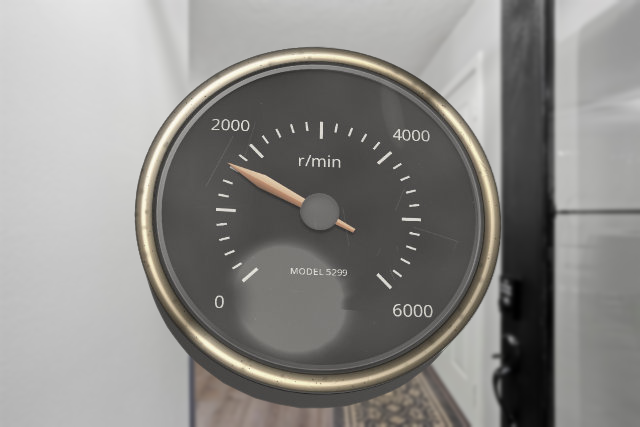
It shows {"value": 1600, "unit": "rpm"}
